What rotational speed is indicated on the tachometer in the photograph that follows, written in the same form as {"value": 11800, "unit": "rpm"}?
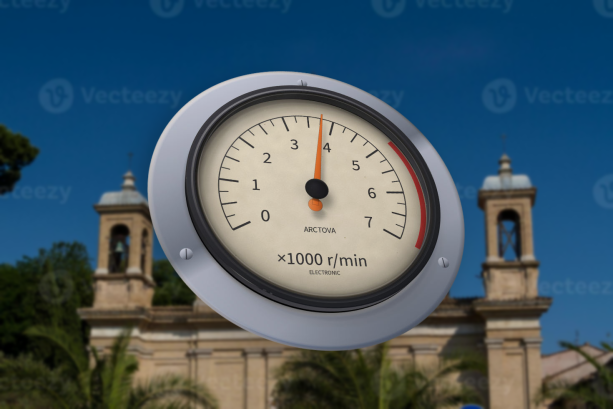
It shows {"value": 3750, "unit": "rpm"}
